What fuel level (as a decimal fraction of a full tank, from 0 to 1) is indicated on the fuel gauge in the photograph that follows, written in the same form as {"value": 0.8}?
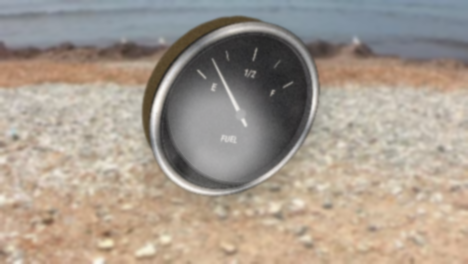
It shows {"value": 0.125}
